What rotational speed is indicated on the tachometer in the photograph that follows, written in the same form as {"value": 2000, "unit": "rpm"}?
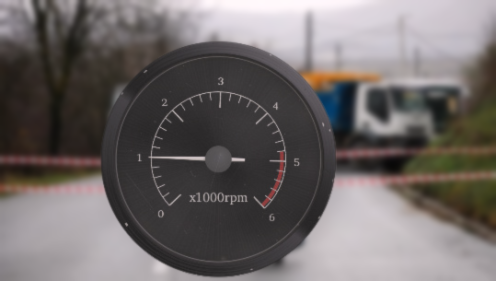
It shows {"value": 1000, "unit": "rpm"}
